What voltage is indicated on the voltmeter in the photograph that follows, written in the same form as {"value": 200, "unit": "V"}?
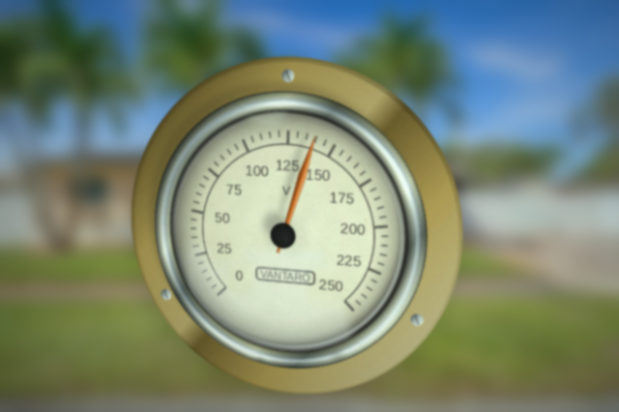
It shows {"value": 140, "unit": "V"}
